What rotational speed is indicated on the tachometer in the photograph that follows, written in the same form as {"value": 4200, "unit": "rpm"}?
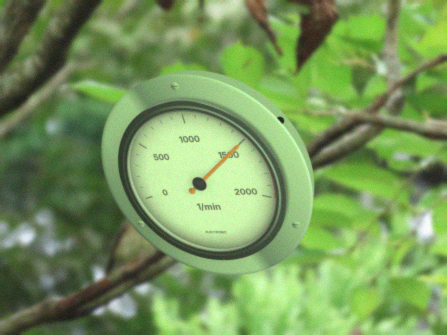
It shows {"value": 1500, "unit": "rpm"}
